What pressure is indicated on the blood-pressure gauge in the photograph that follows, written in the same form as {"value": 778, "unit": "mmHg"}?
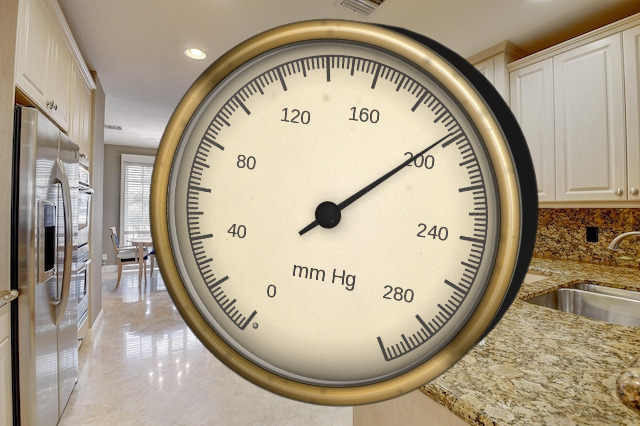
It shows {"value": 198, "unit": "mmHg"}
